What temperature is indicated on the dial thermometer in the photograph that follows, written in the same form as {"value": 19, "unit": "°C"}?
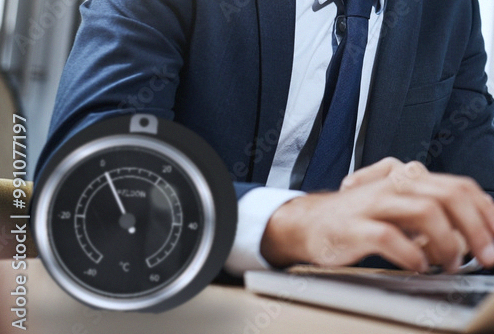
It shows {"value": 0, "unit": "°C"}
